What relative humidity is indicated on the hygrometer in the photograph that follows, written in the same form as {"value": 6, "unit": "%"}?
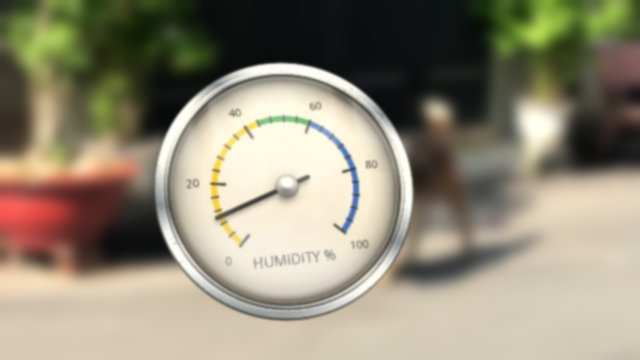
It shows {"value": 10, "unit": "%"}
